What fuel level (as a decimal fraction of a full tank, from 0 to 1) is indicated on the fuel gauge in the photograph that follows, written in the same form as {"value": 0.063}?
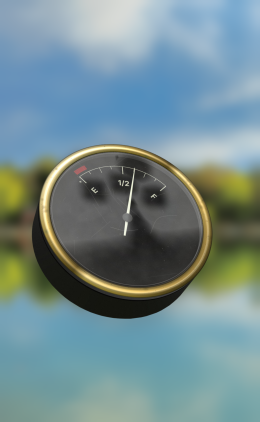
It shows {"value": 0.625}
